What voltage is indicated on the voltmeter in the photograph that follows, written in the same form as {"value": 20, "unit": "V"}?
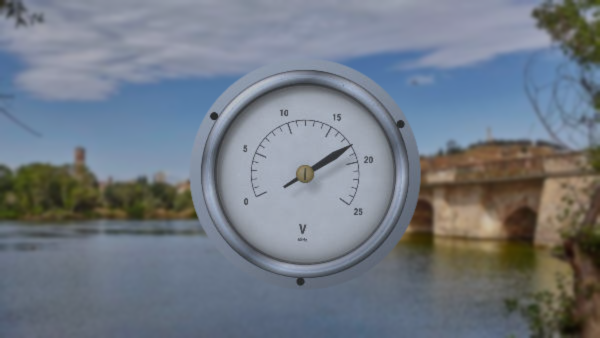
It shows {"value": 18, "unit": "V"}
